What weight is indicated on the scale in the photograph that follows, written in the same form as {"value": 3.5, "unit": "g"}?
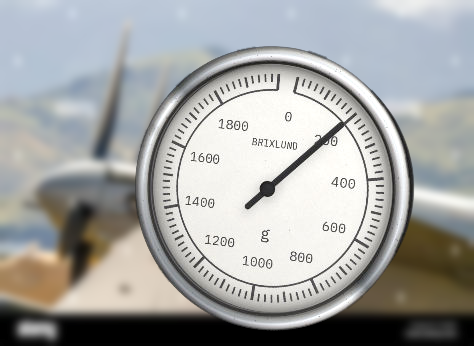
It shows {"value": 200, "unit": "g"}
